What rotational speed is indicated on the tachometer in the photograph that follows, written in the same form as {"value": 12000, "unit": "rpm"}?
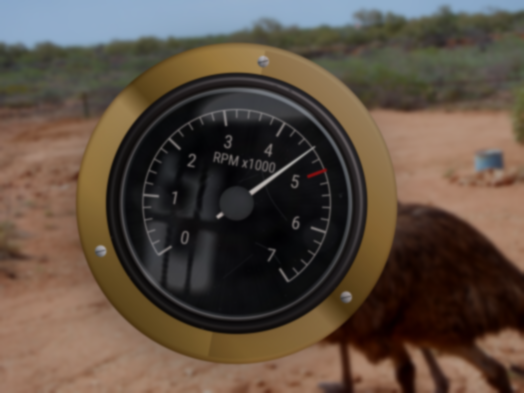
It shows {"value": 4600, "unit": "rpm"}
